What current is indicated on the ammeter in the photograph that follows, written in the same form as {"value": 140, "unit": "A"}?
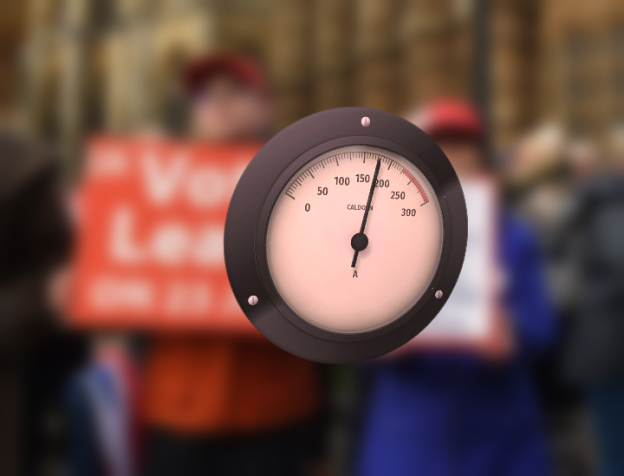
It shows {"value": 175, "unit": "A"}
